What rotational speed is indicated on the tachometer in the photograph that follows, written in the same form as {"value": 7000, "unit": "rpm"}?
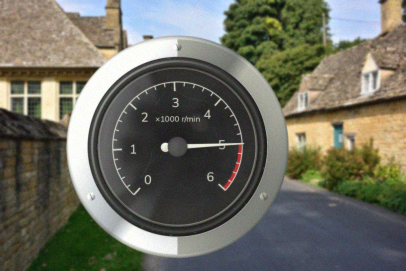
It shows {"value": 5000, "unit": "rpm"}
